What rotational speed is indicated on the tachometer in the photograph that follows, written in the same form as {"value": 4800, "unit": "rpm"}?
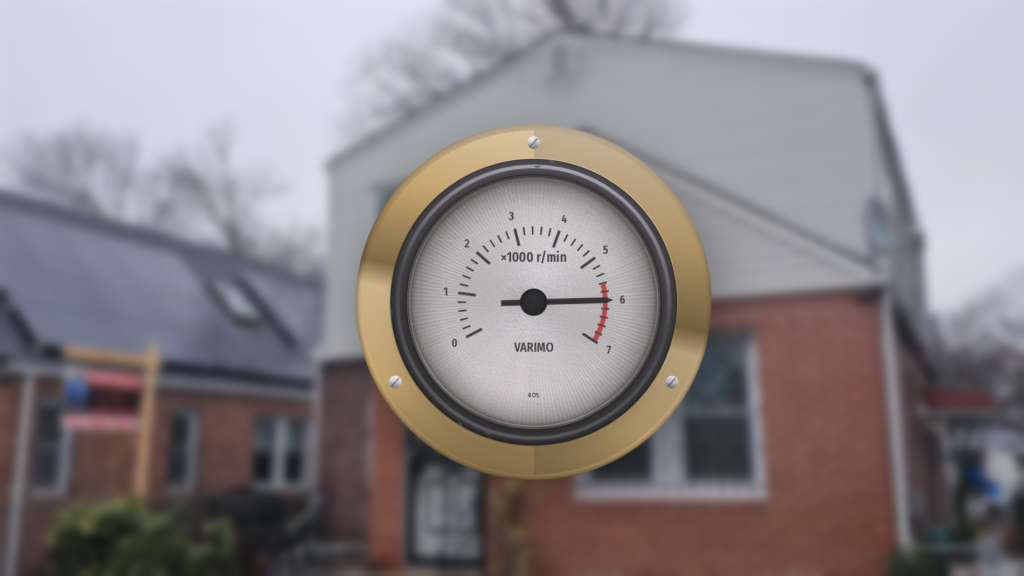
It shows {"value": 6000, "unit": "rpm"}
